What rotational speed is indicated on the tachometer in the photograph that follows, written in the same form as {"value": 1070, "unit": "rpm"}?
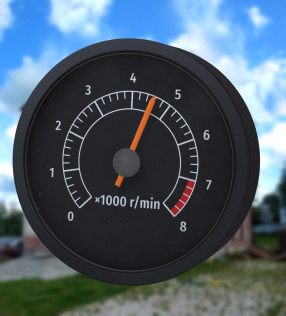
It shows {"value": 4600, "unit": "rpm"}
